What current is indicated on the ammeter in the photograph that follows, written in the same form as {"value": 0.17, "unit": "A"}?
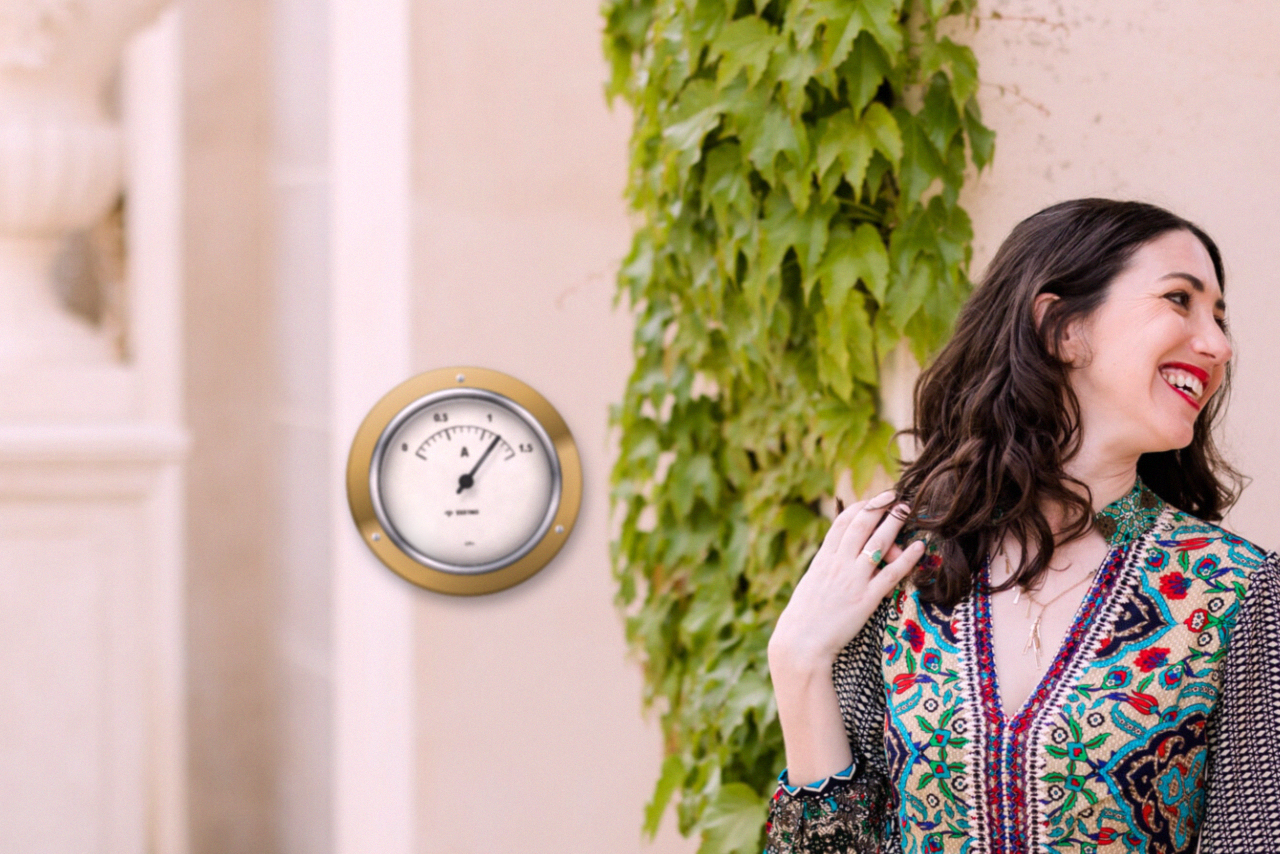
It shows {"value": 1.2, "unit": "A"}
